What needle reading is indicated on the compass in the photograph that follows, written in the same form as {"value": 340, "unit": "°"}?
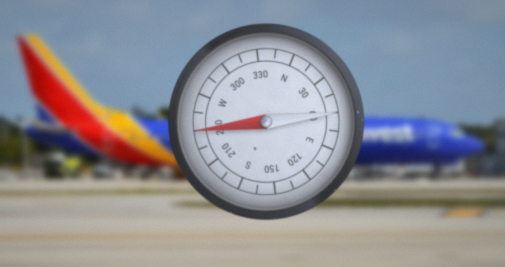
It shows {"value": 240, "unit": "°"}
